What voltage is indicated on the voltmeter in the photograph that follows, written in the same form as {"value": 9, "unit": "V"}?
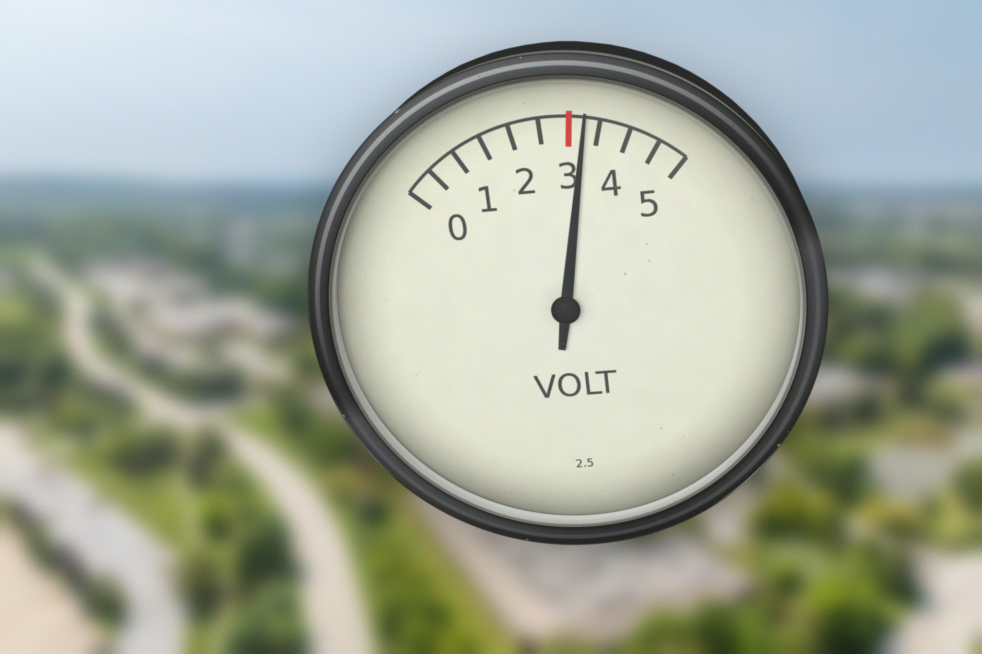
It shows {"value": 3.25, "unit": "V"}
